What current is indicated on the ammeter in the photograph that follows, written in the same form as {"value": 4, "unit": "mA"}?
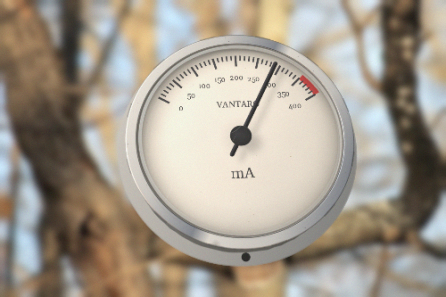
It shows {"value": 290, "unit": "mA"}
